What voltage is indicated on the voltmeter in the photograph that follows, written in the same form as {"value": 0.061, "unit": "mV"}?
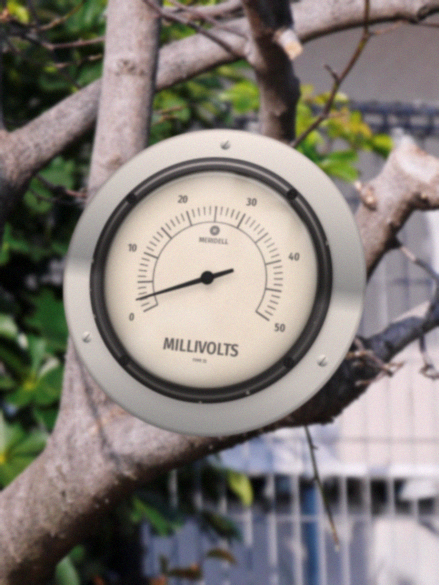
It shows {"value": 2, "unit": "mV"}
